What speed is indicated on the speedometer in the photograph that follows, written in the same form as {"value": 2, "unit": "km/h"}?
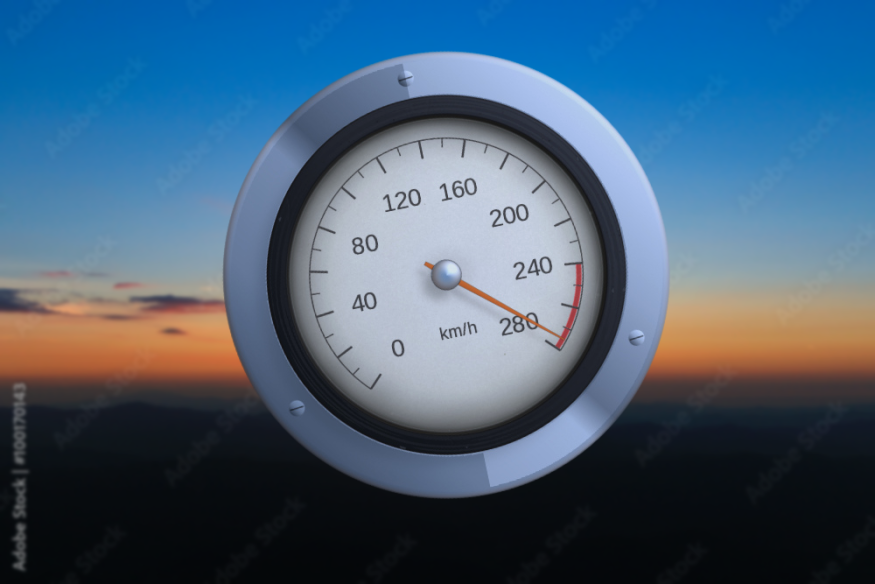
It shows {"value": 275, "unit": "km/h"}
